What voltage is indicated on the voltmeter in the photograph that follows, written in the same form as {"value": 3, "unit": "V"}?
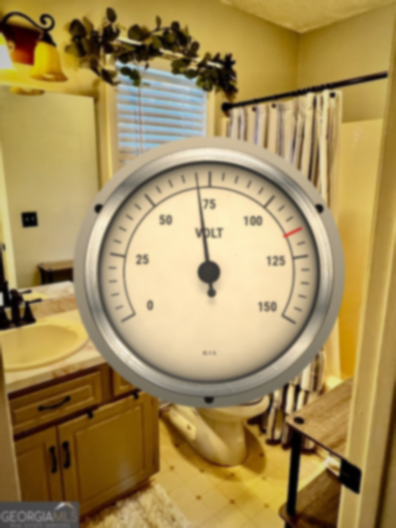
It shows {"value": 70, "unit": "V"}
